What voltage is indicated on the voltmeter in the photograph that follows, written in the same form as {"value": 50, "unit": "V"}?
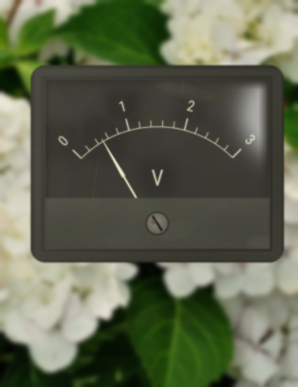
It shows {"value": 0.5, "unit": "V"}
